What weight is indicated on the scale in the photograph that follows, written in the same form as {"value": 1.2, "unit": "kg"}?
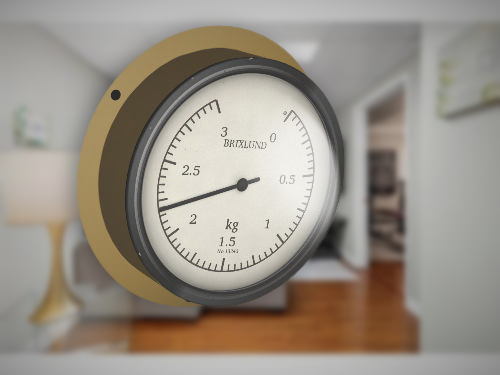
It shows {"value": 2.2, "unit": "kg"}
